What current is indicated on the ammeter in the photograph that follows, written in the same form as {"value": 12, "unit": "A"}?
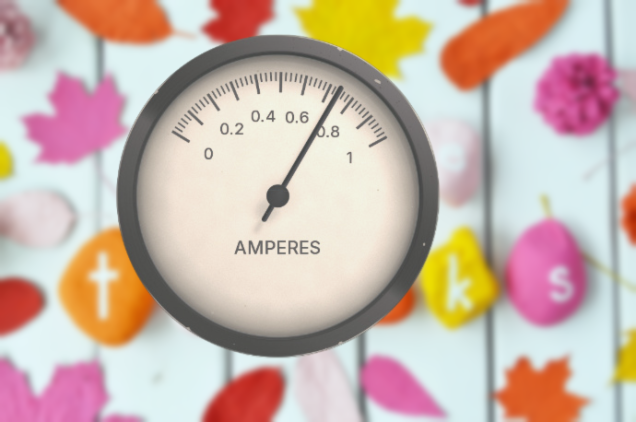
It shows {"value": 0.74, "unit": "A"}
